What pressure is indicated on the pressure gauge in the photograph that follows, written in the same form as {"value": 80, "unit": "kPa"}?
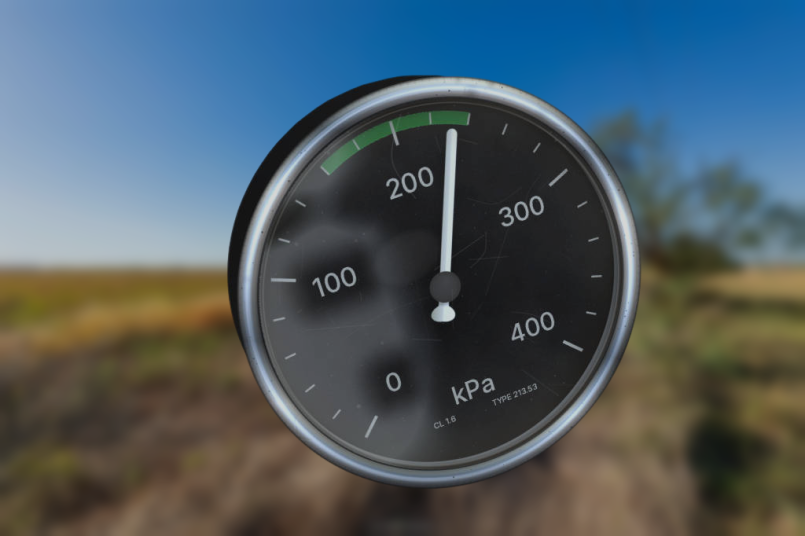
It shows {"value": 230, "unit": "kPa"}
